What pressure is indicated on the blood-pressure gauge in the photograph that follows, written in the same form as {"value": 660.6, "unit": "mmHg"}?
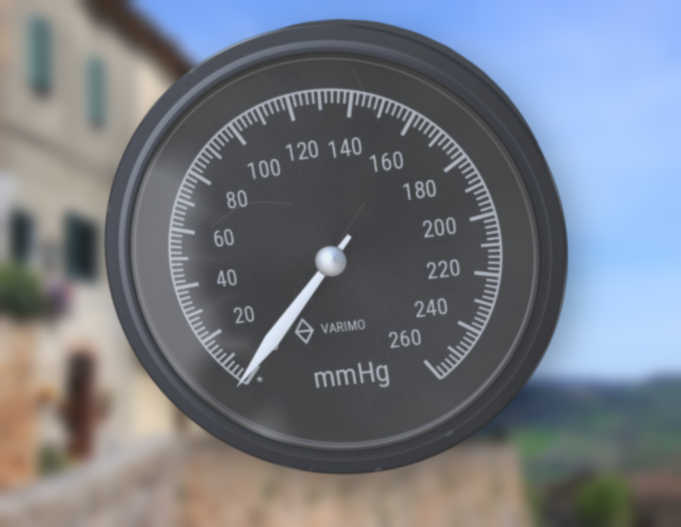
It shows {"value": 2, "unit": "mmHg"}
